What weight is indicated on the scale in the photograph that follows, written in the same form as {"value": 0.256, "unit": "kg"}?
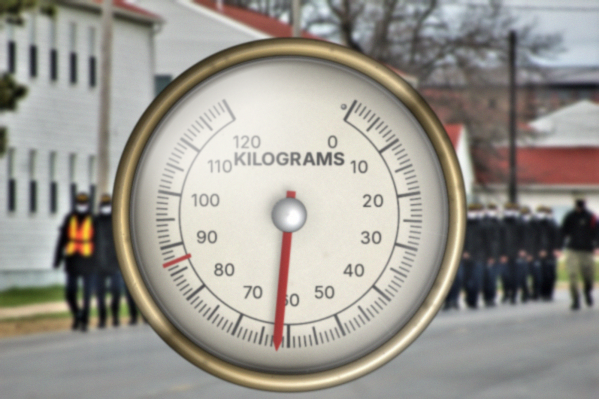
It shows {"value": 62, "unit": "kg"}
